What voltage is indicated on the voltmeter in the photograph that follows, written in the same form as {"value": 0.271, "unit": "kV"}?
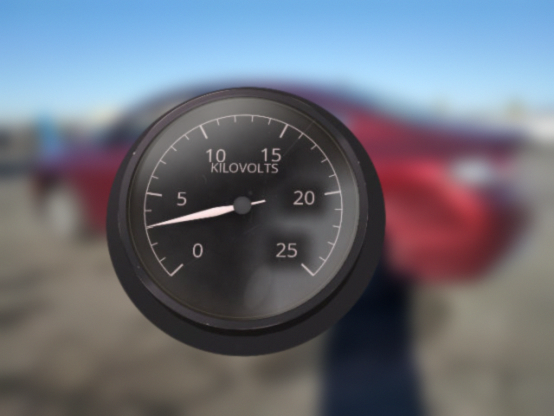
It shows {"value": 3, "unit": "kV"}
